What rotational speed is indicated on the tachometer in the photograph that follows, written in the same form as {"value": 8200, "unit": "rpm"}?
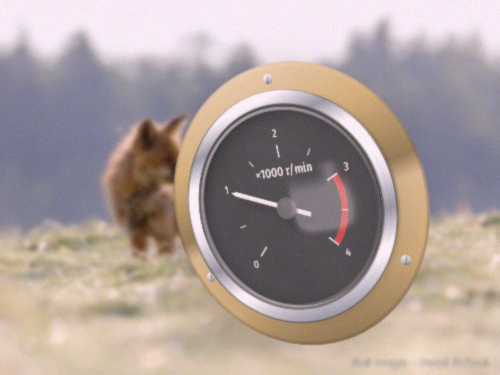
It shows {"value": 1000, "unit": "rpm"}
